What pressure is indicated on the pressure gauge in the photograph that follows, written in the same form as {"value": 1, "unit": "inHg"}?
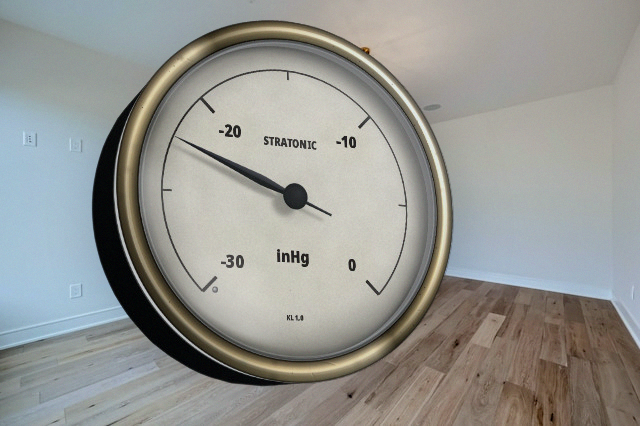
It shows {"value": -22.5, "unit": "inHg"}
